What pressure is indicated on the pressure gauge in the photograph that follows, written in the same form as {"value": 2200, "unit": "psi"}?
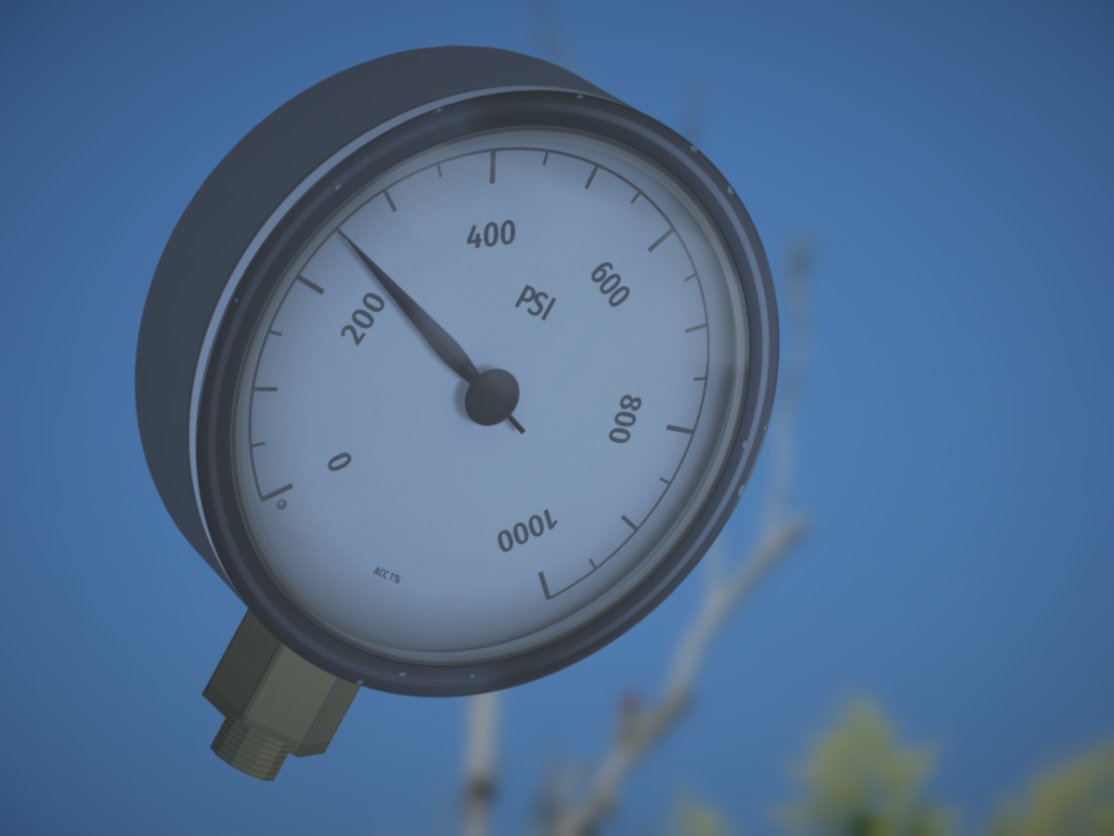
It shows {"value": 250, "unit": "psi"}
